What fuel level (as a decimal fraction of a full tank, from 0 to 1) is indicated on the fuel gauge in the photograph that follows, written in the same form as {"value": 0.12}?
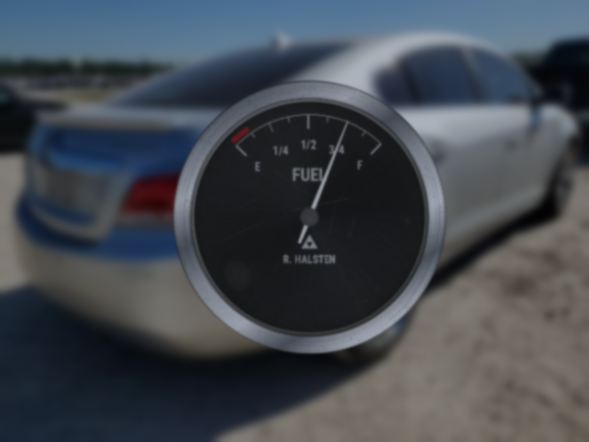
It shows {"value": 0.75}
